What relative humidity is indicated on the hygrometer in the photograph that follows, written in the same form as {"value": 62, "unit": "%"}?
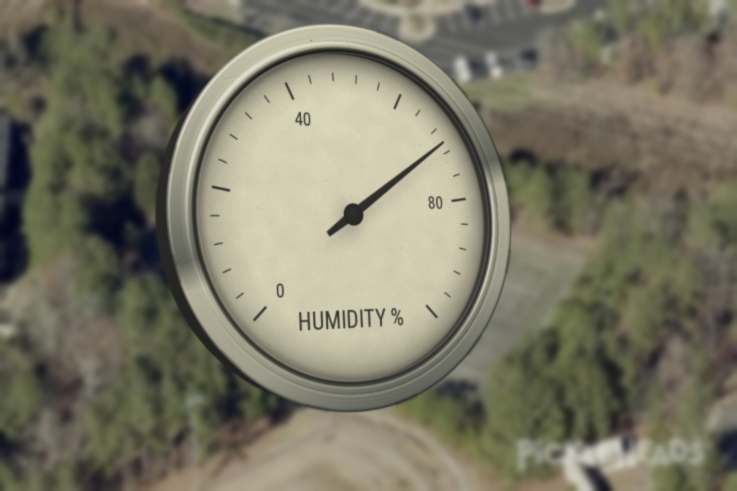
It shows {"value": 70, "unit": "%"}
